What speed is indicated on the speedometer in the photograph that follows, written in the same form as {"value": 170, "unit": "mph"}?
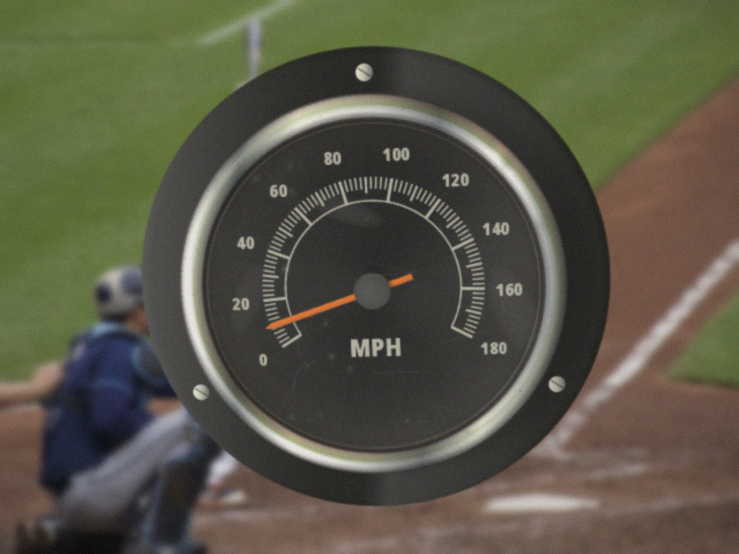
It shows {"value": 10, "unit": "mph"}
